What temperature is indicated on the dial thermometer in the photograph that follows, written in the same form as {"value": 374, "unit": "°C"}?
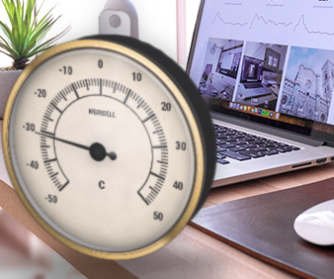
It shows {"value": -30, "unit": "°C"}
